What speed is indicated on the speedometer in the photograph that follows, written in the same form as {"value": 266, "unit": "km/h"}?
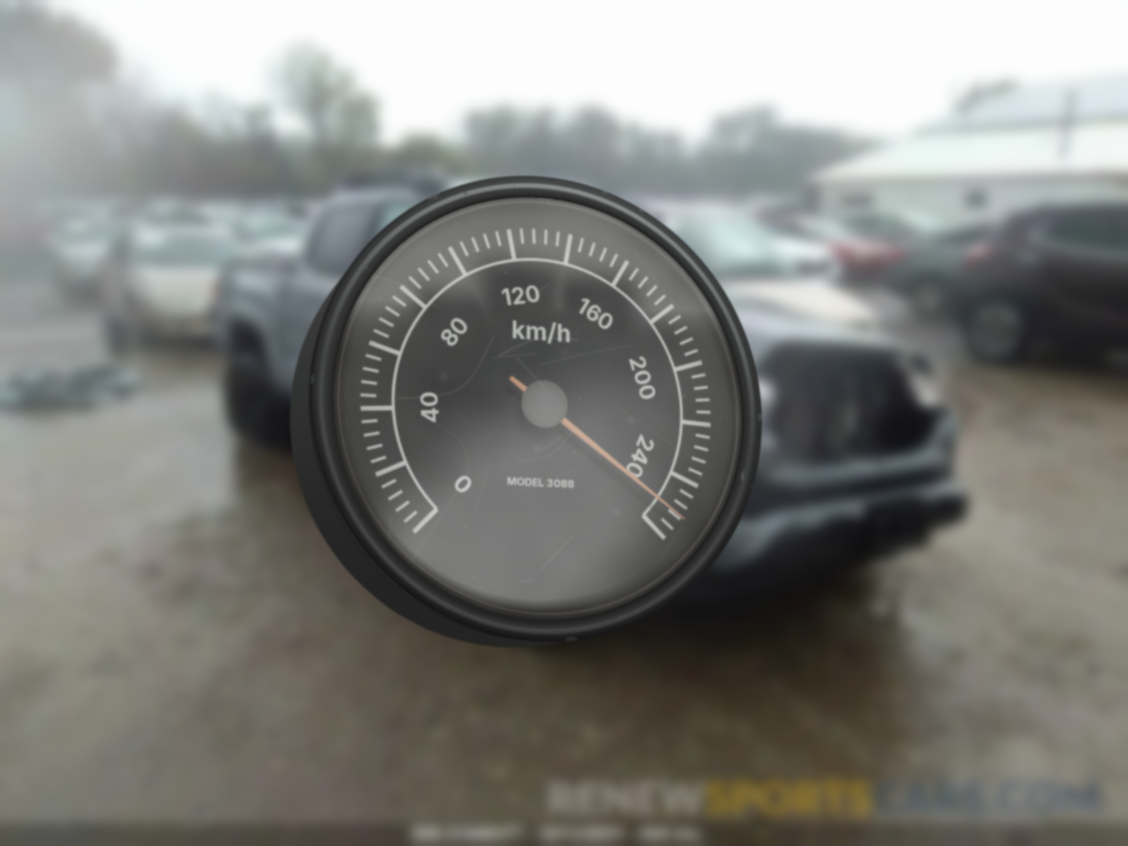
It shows {"value": 252, "unit": "km/h"}
